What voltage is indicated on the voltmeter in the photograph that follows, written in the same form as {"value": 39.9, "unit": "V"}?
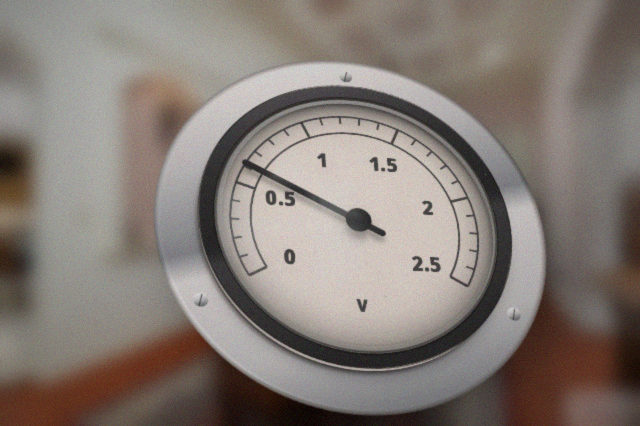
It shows {"value": 0.6, "unit": "V"}
